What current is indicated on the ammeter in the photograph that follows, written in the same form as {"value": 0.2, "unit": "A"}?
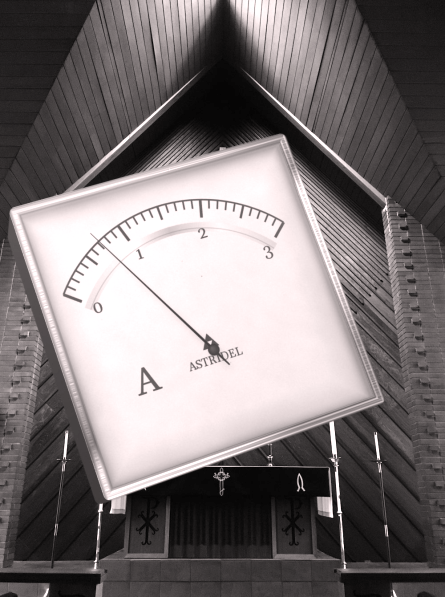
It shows {"value": 0.7, "unit": "A"}
